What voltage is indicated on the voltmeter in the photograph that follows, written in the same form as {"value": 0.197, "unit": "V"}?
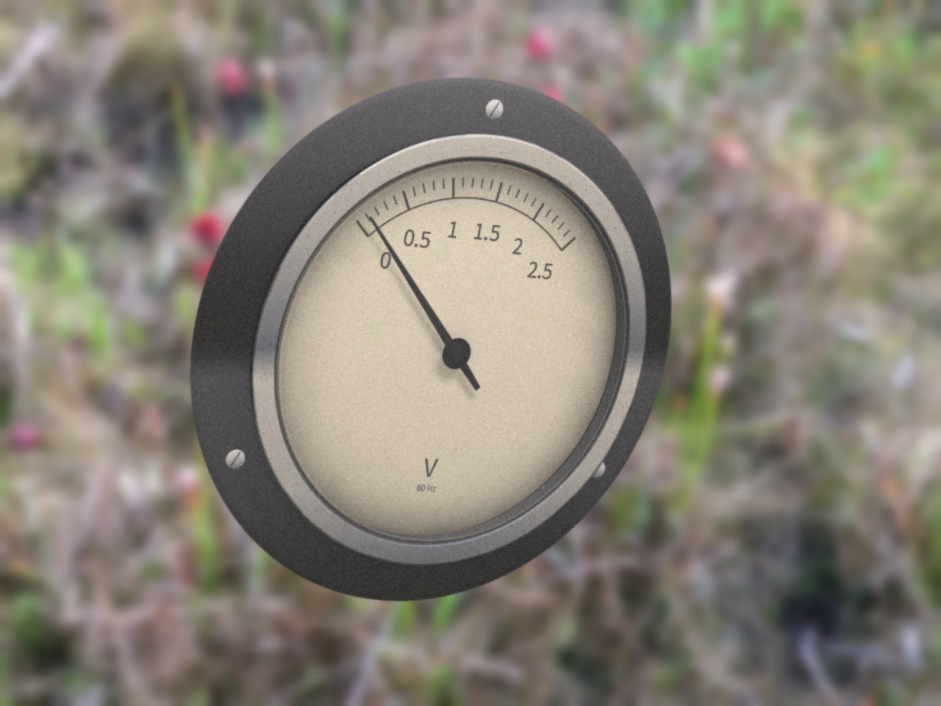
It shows {"value": 0.1, "unit": "V"}
